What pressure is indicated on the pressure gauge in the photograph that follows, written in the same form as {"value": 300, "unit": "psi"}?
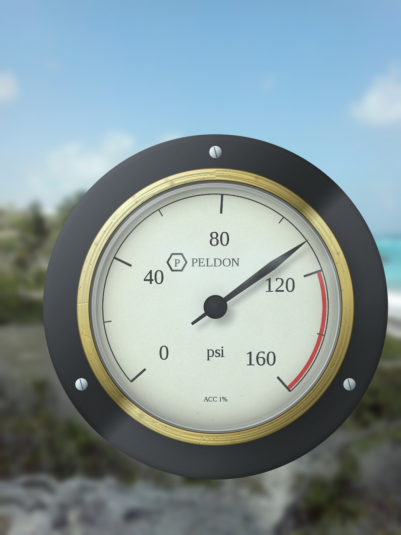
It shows {"value": 110, "unit": "psi"}
